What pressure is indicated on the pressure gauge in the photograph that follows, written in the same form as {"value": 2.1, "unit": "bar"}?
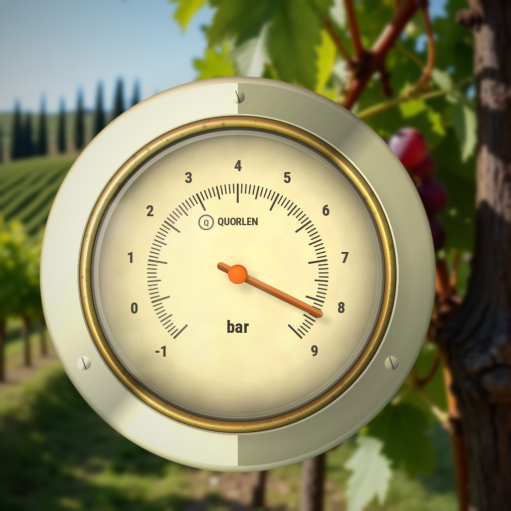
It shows {"value": 8.3, "unit": "bar"}
